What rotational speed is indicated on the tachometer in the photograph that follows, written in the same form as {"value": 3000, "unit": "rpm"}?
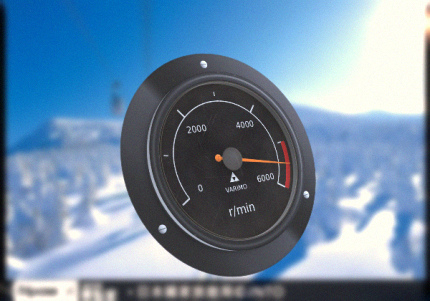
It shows {"value": 5500, "unit": "rpm"}
